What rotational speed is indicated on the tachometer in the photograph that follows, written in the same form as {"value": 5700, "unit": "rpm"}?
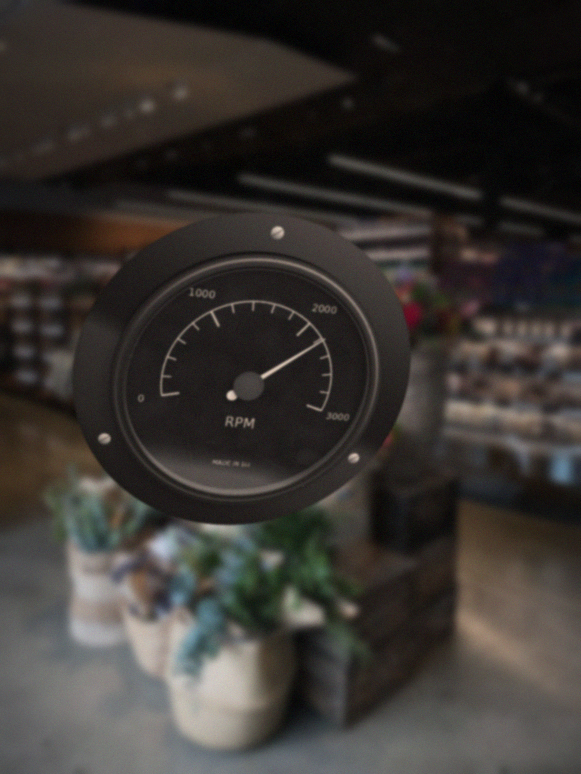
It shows {"value": 2200, "unit": "rpm"}
